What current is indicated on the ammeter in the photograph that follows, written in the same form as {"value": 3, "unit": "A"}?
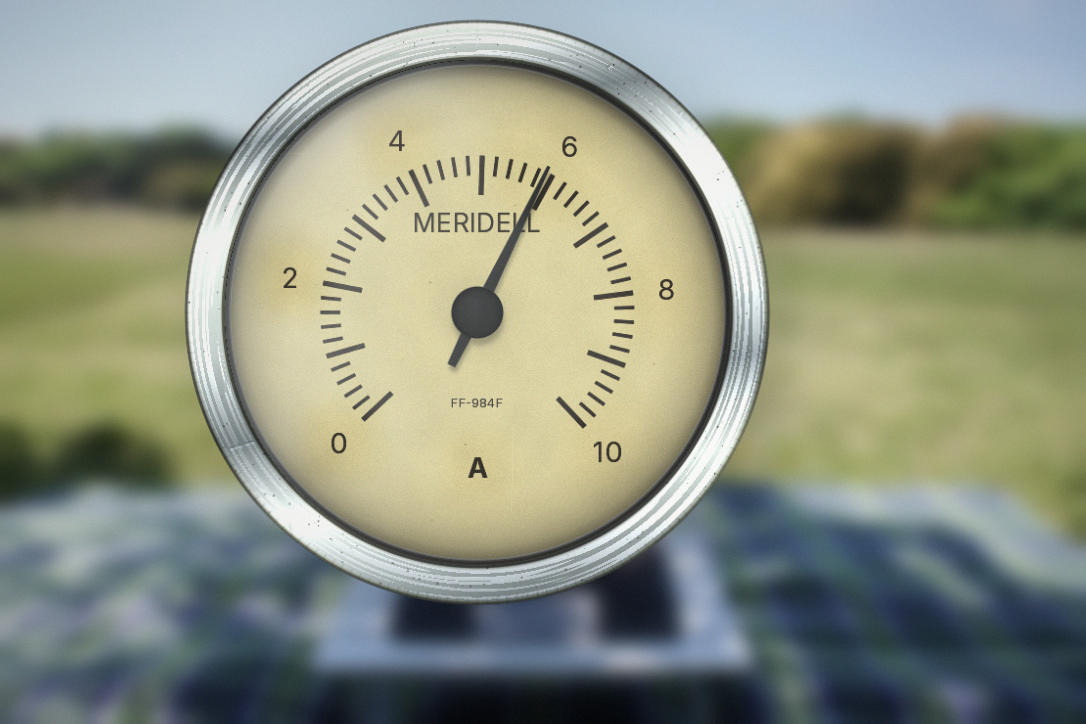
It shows {"value": 5.9, "unit": "A"}
